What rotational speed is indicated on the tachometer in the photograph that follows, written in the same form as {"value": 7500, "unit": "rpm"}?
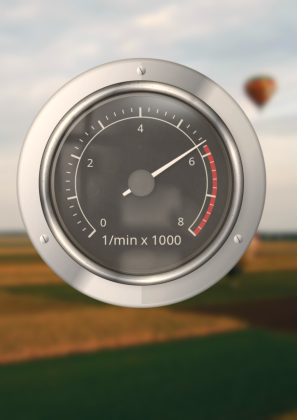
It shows {"value": 5700, "unit": "rpm"}
